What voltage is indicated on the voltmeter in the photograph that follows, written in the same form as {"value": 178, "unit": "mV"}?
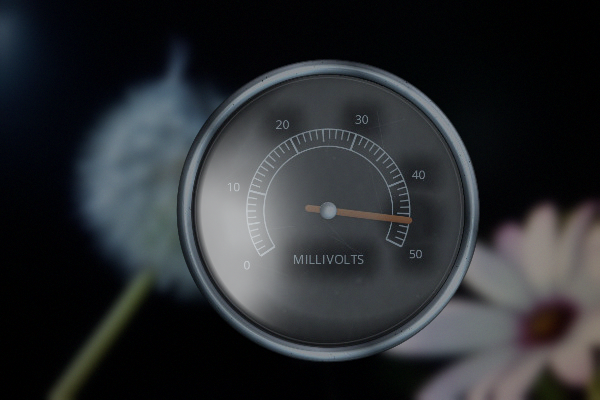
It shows {"value": 46, "unit": "mV"}
